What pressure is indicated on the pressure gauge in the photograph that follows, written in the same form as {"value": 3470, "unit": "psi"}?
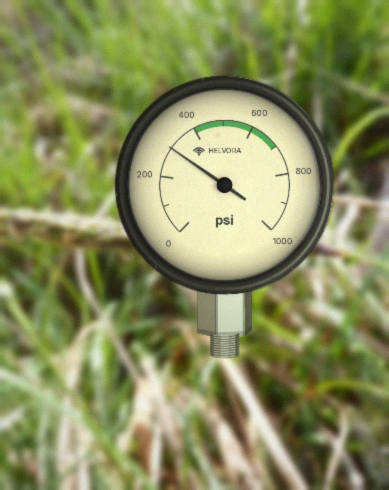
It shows {"value": 300, "unit": "psi"}
